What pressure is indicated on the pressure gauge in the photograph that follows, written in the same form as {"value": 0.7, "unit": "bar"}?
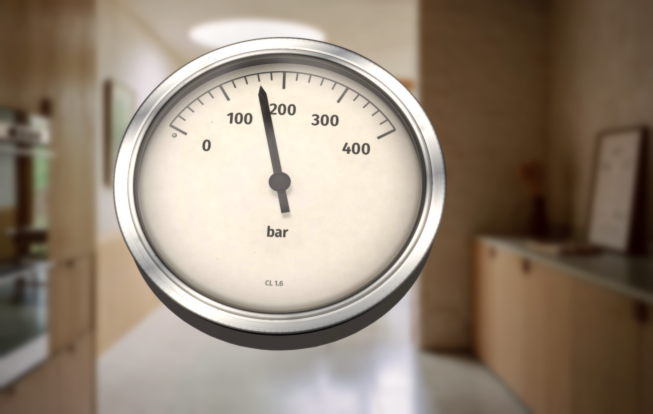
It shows {"value": 160, "unit": "bar"}
